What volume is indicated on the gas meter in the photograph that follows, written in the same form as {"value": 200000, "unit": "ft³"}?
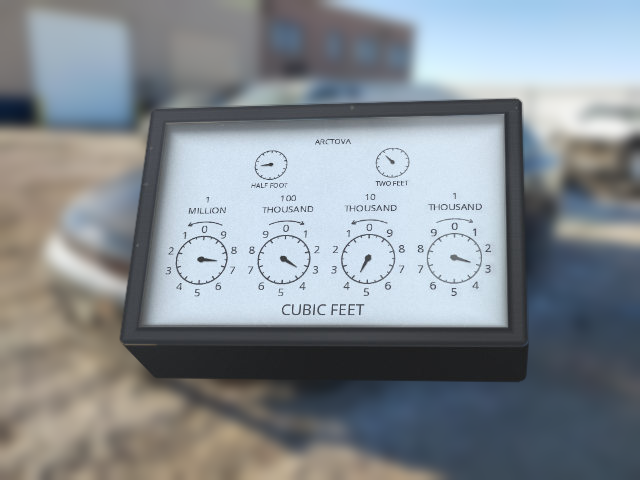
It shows {"value": 734300, "unit": "ft³"}
